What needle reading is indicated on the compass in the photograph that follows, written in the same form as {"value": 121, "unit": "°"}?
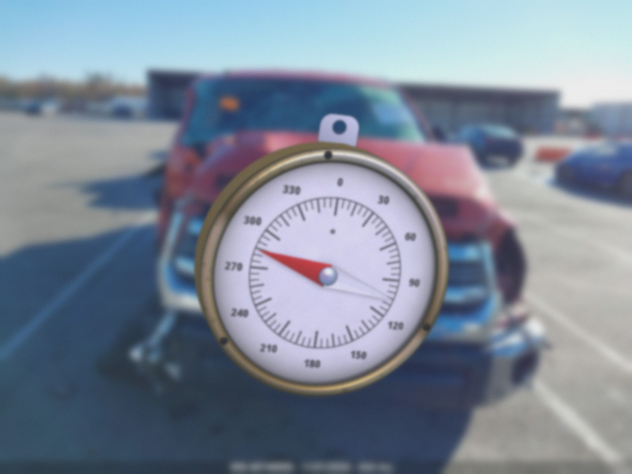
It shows {"value": 285, "unit": "°"}
